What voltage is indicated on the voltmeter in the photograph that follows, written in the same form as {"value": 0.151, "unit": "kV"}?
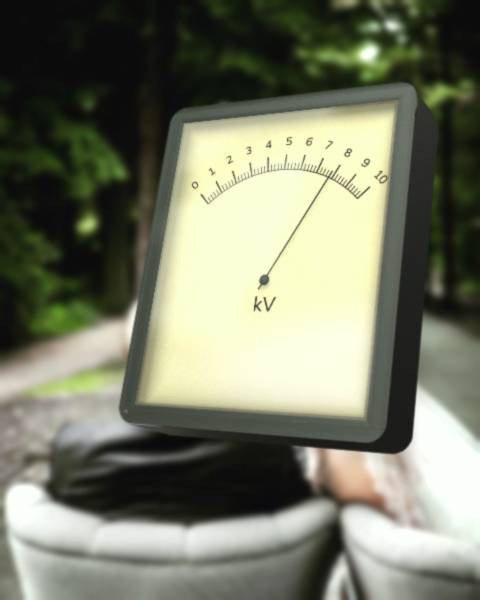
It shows {"value": 8, "unit": "kV"}
